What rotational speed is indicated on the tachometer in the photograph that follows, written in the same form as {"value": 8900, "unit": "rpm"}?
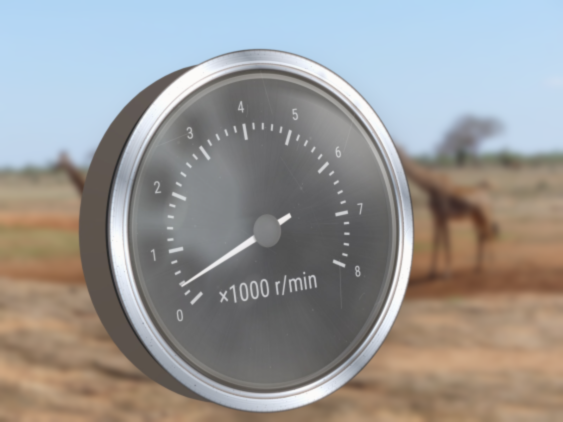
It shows {"value": 400, "unit": "rpm"}
